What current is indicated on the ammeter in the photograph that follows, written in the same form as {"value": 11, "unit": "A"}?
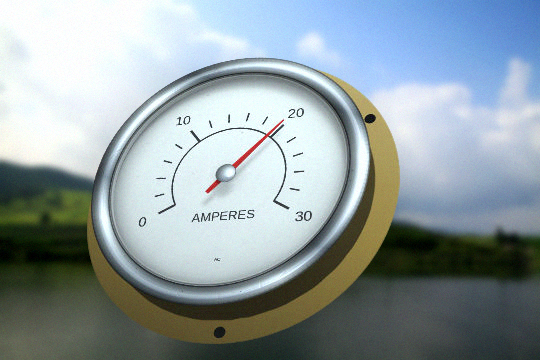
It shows {"value": 20, "unit": "A"}
